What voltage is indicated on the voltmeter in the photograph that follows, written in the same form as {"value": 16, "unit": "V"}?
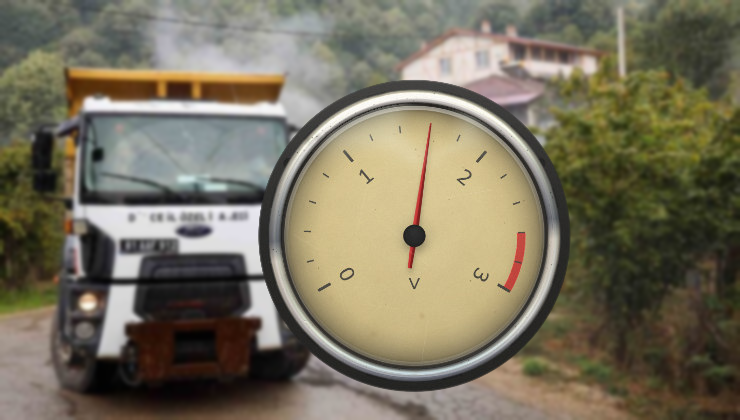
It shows {"value": 1.6, "unit": "V"}
